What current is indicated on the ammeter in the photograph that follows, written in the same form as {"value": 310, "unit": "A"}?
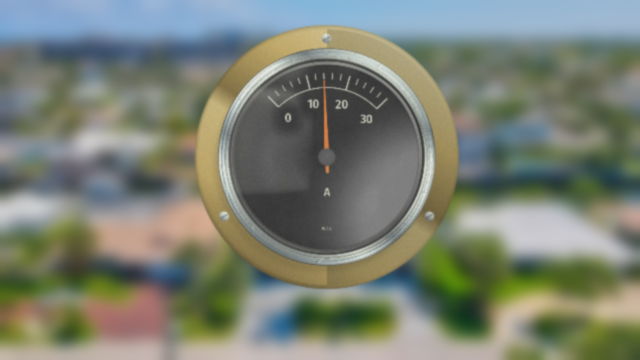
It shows {"value": 14, "unit": "A"}
